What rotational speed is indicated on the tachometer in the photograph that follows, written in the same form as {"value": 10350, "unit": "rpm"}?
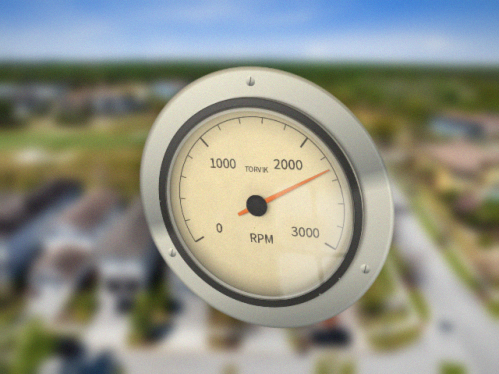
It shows {"value": 2300, "unit": "rpm"}
